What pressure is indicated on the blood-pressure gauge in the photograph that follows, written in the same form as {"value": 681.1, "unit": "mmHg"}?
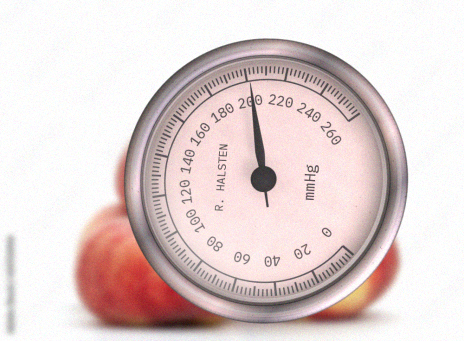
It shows {"value": 202, "unit": "mmHg"}
